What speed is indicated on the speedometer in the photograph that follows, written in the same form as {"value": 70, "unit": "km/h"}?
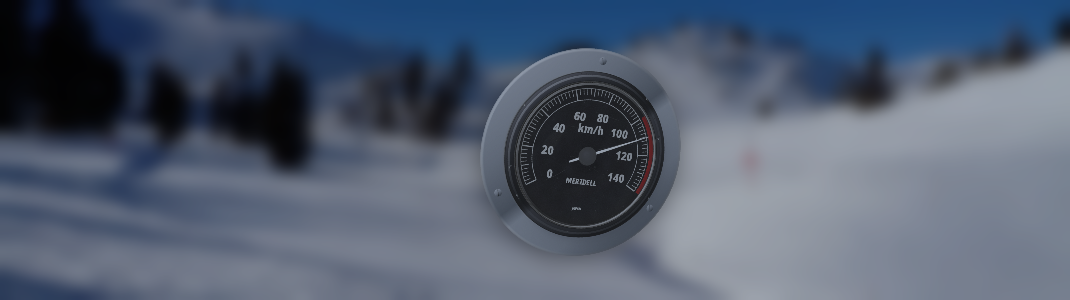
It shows {"value": 110, "unit": "km/h"}
